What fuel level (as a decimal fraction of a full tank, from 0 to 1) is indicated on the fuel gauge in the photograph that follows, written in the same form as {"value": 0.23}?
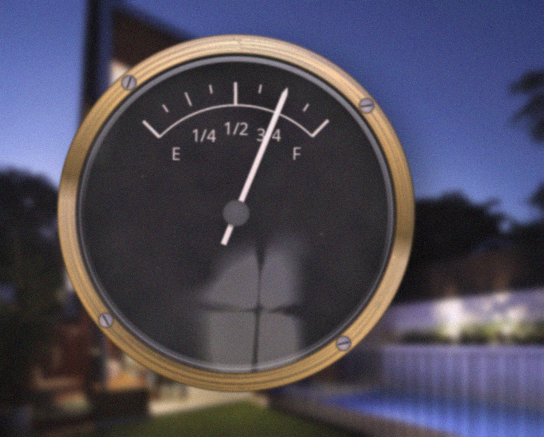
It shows {"value": 0.75}
